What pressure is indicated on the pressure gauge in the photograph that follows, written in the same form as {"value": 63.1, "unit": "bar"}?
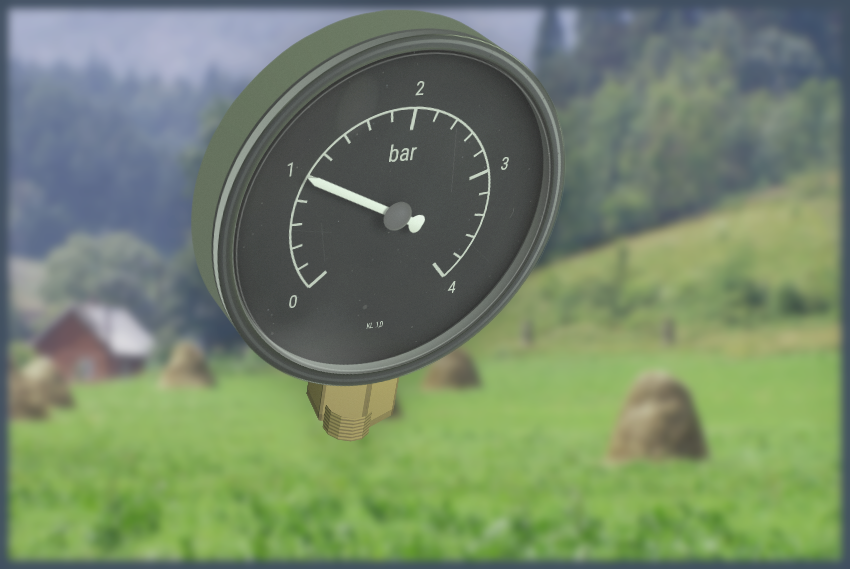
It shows {"value": 1, "unit": "bar"}
